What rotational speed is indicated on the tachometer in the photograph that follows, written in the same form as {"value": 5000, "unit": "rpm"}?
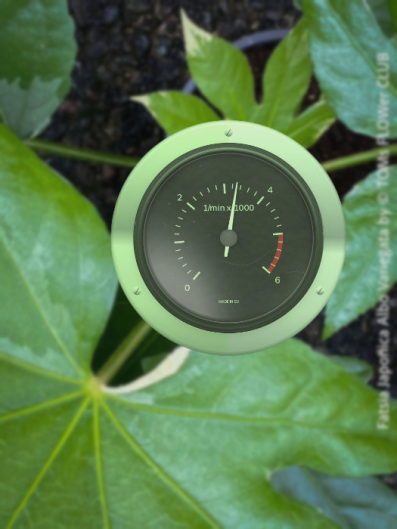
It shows {"value": 3300, "unit": "rpm"}
